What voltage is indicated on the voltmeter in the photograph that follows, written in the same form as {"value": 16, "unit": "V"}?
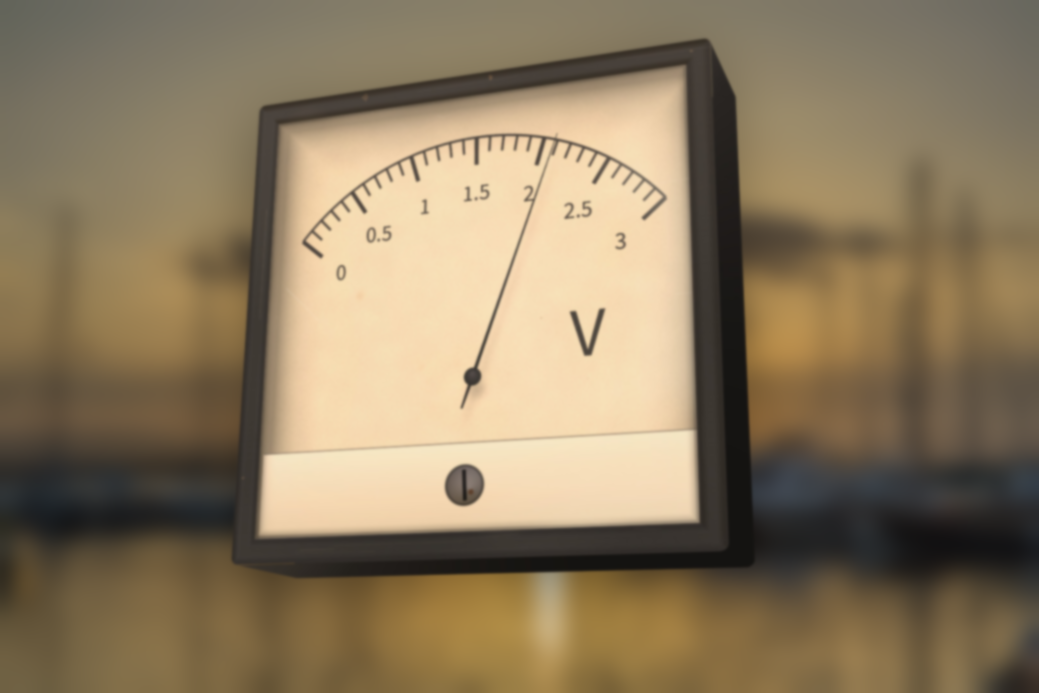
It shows {"value": 2.1, "unit": "V"}
